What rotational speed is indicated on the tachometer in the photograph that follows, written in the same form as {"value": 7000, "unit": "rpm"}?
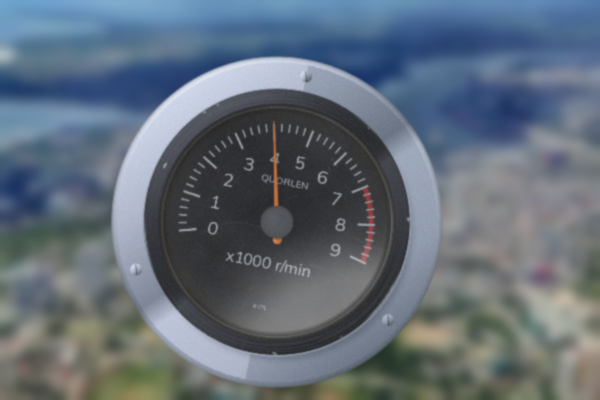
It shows {"value": 4000, "unit": "rpm"}
